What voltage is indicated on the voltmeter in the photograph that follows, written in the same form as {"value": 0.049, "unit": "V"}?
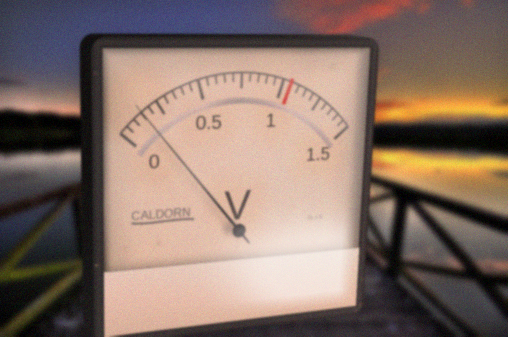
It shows {"value": 0.15, "unit": "V"}
